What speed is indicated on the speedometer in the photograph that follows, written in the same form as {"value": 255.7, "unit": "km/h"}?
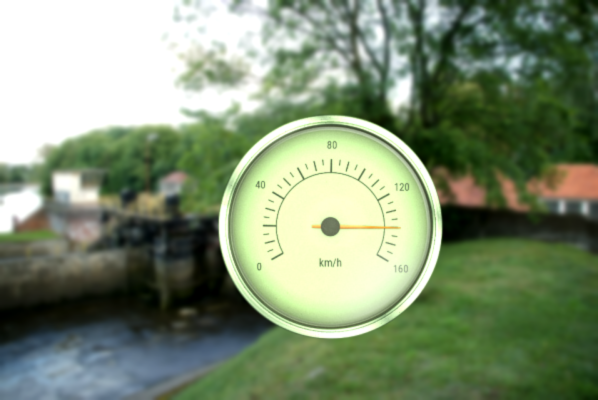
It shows {"value": 140, "unit": "km/h"}
